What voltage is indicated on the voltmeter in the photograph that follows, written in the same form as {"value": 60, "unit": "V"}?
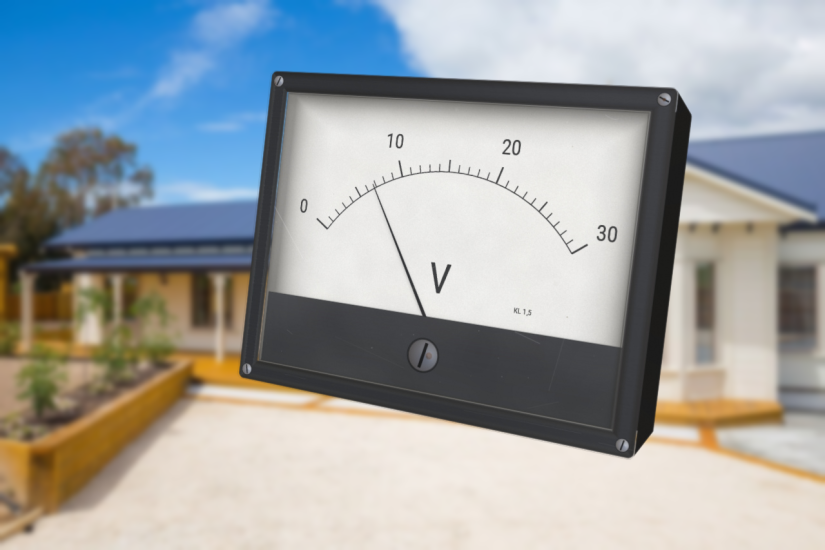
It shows {"value": 7, "unit": "V"}
